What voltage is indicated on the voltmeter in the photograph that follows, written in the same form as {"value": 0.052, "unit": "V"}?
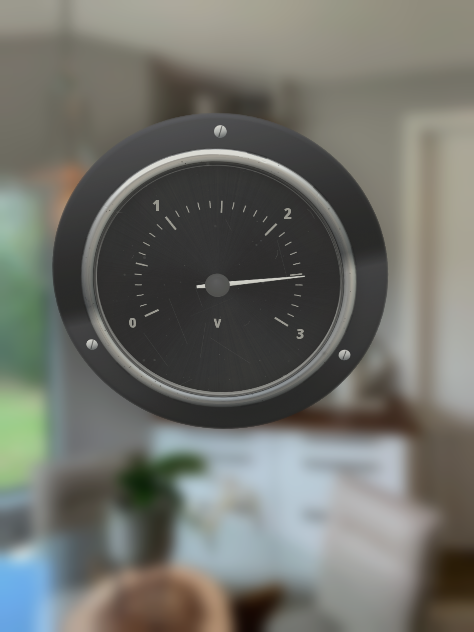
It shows {"value": 2.5, "unit": "V"}
